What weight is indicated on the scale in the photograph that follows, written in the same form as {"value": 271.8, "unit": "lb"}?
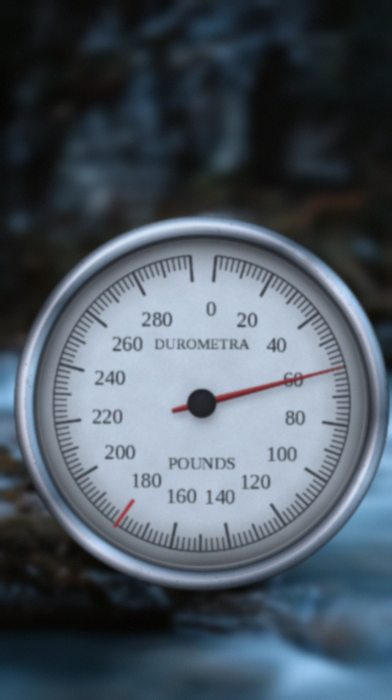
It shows {"value": 60, "unit": "lb"}
